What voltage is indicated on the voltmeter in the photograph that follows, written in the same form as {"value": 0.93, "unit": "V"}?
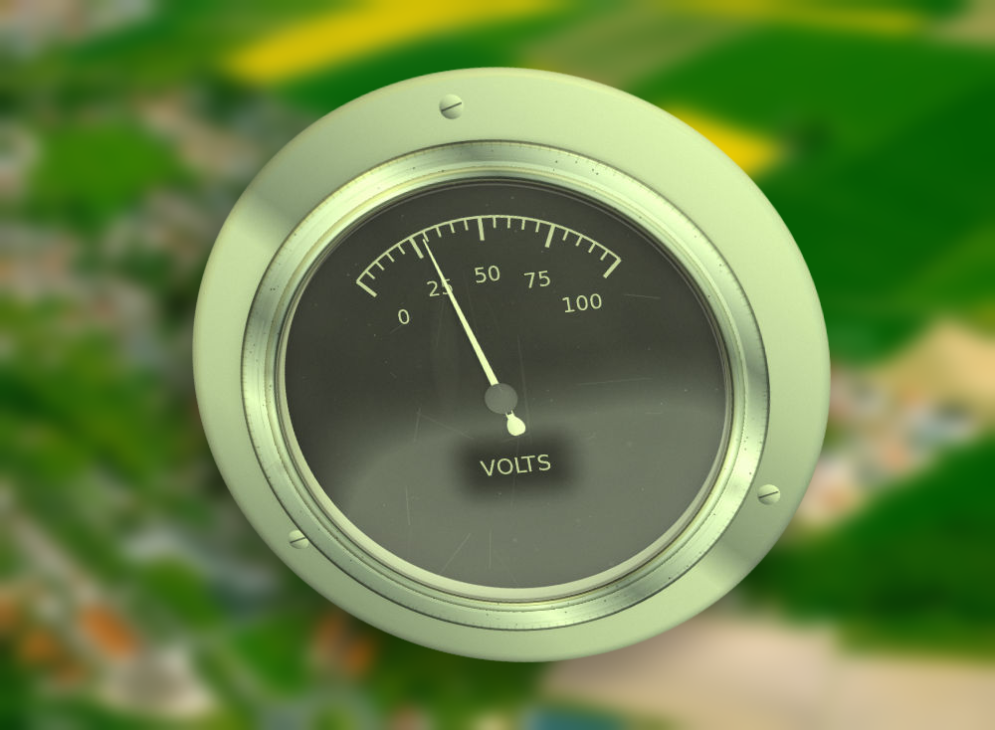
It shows {"value": 30, "unit": "V"}
